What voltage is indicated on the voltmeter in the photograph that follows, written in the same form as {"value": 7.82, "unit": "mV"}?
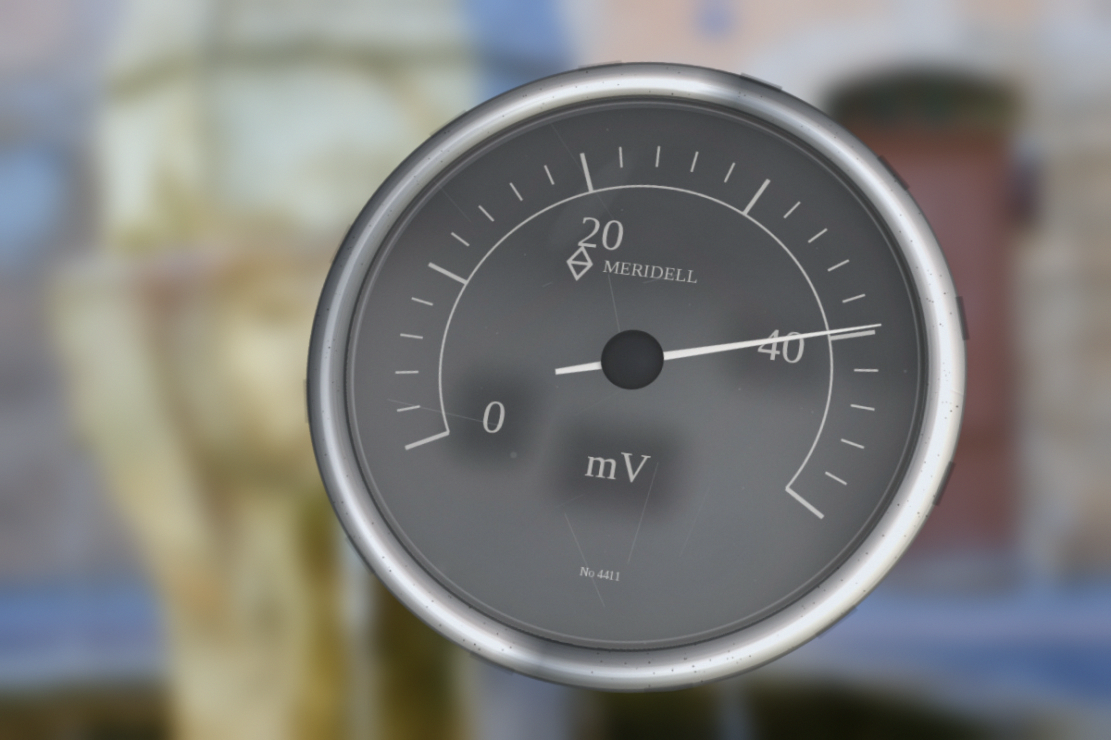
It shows {"value": 40, "unit": "mV"}
